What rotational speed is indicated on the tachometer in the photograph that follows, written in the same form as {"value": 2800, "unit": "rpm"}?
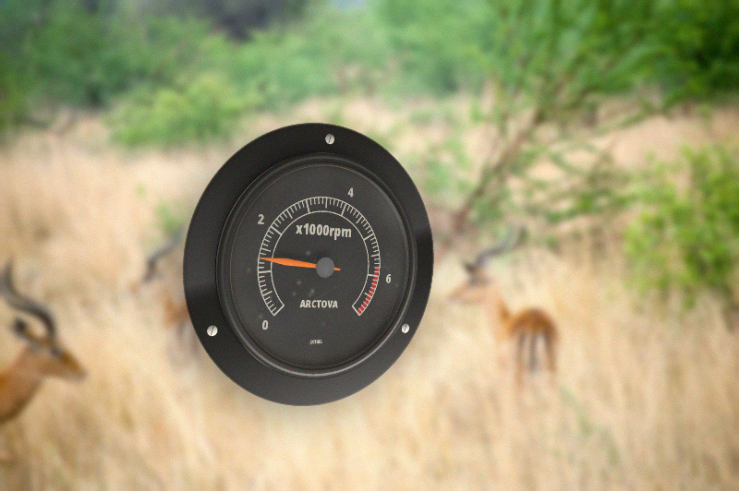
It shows {"value": 1300, "unit": "rpm"}
